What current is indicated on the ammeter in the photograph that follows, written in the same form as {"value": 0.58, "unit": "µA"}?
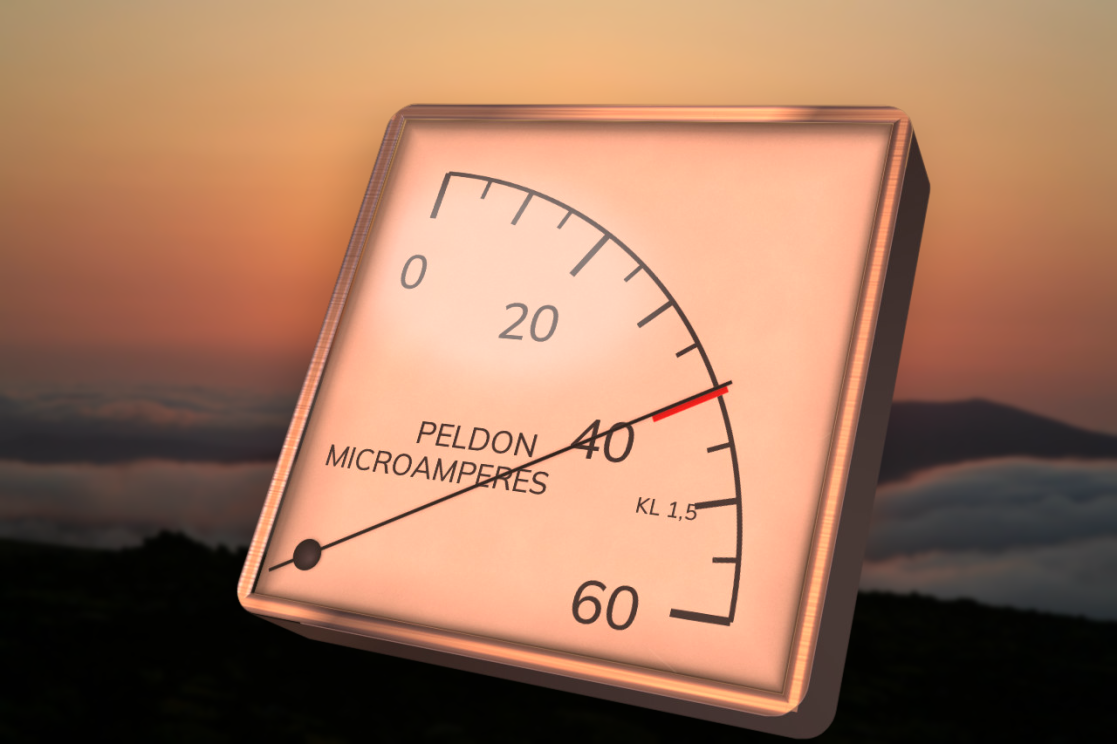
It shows {"value": 40, "unit": "µA"}
